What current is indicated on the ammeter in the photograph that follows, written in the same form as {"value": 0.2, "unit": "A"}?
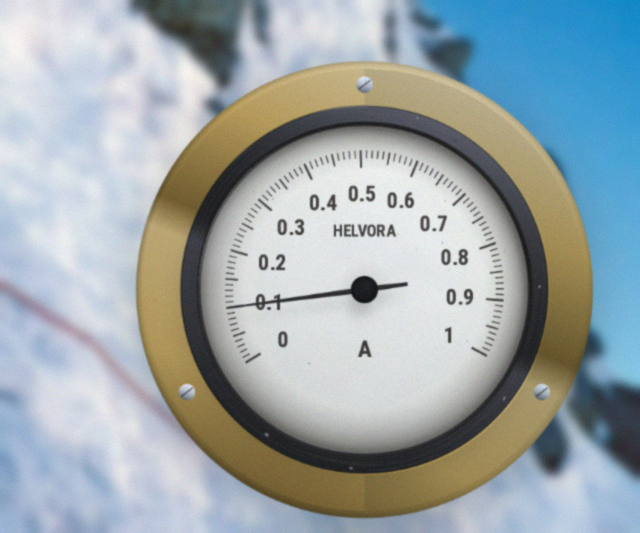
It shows {"value": 0.1, "unit": "A"}
